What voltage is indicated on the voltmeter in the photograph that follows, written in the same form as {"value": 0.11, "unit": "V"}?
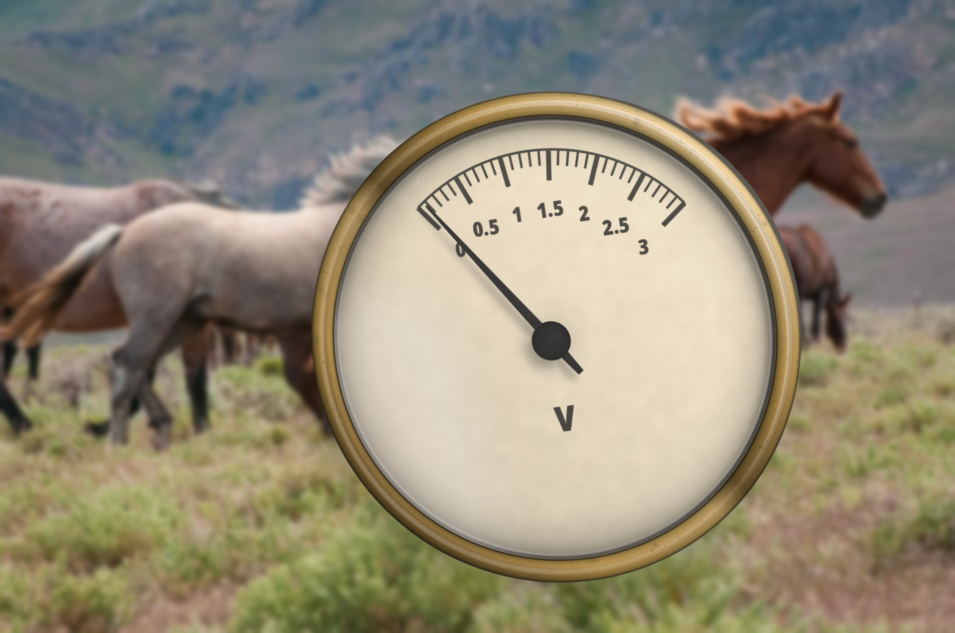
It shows {"value": 0.1, "unit": "V"}
